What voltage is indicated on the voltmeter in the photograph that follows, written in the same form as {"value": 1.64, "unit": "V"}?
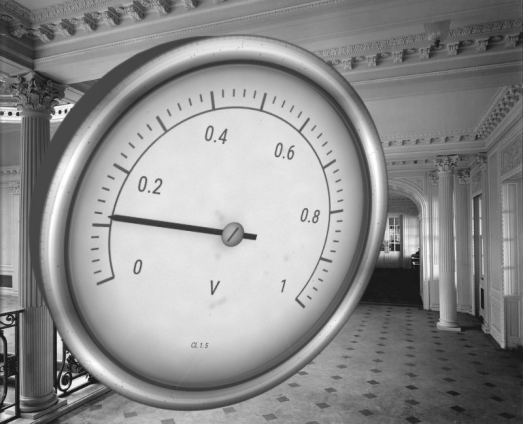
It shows {"value": 0.12, "unit": "V"}
